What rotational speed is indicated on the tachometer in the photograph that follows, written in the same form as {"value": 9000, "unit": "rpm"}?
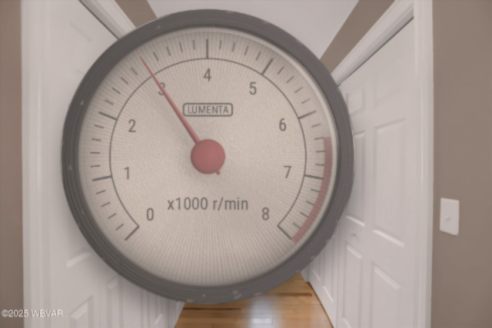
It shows {"value": 3000, "unit": "rpm"}
